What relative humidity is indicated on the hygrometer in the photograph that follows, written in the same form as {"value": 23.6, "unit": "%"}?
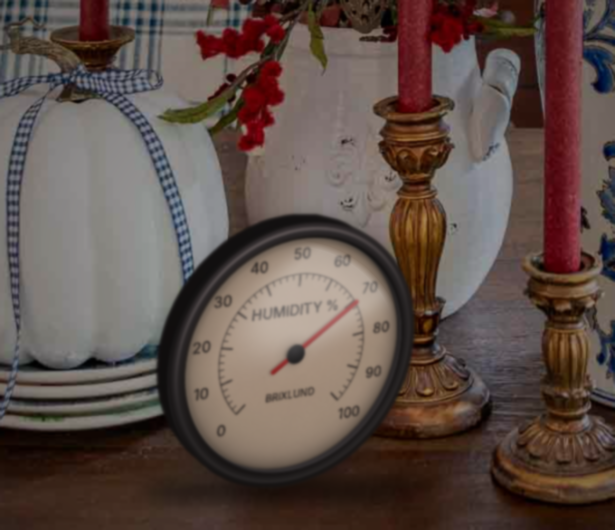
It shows {"value": 70, "unit": "%"}
